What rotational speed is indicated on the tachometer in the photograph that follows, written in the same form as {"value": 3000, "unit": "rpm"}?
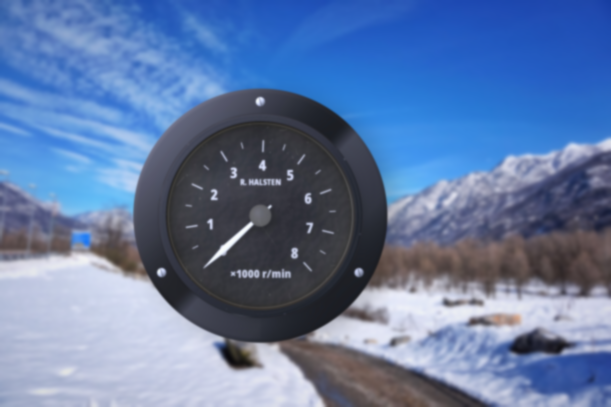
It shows {"value": 0, "unit": "rpm"}
